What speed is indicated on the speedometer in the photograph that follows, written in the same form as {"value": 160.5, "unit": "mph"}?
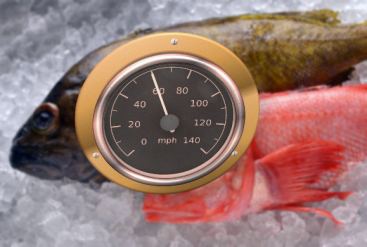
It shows {"value": 60, "unit": "mph"}
